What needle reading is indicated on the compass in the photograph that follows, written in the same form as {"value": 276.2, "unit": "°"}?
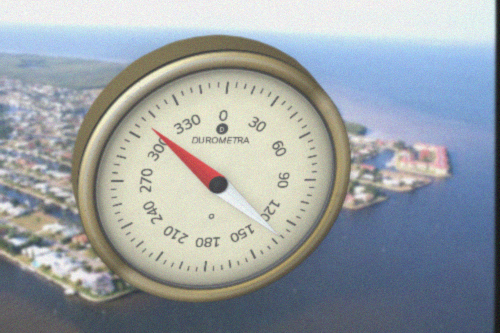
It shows {"value": 310, "unit": "°"}
